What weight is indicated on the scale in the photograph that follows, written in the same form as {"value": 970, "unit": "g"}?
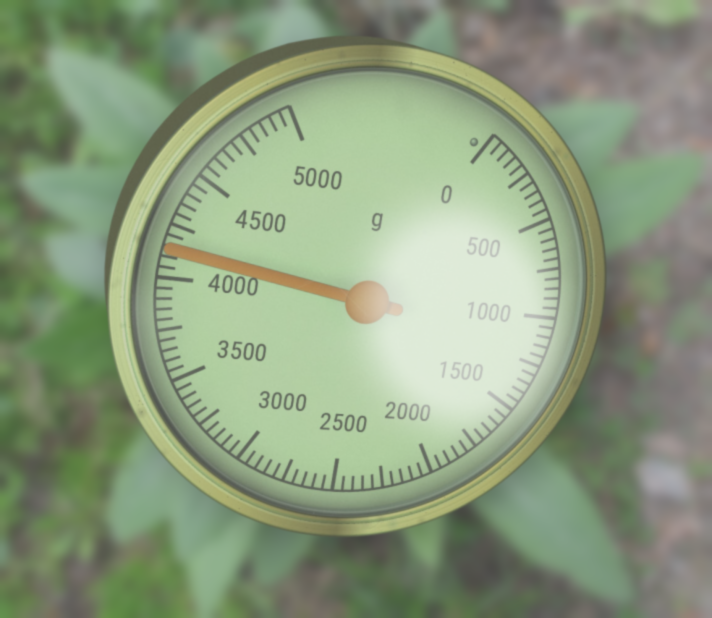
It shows {"value": 4150, "unit": "g"}
